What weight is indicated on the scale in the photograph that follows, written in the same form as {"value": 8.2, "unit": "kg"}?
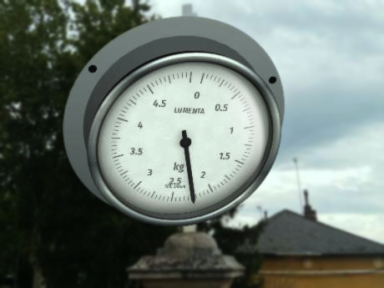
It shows {"value": 2.25, "unit": "kg"}
